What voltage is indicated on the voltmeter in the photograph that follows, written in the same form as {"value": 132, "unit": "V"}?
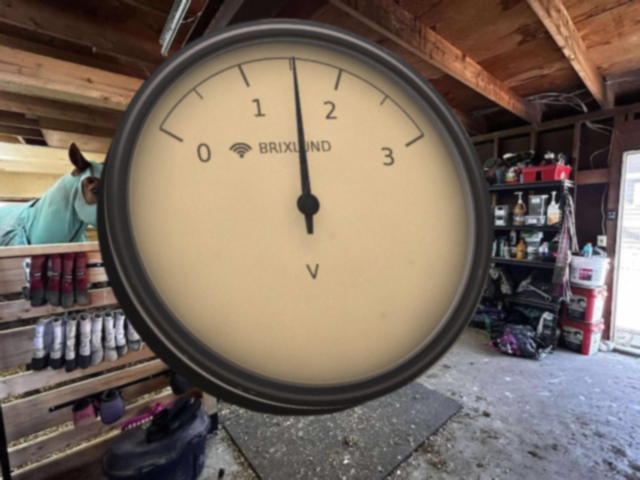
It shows {"value": 1.5, "unit": "V"}
